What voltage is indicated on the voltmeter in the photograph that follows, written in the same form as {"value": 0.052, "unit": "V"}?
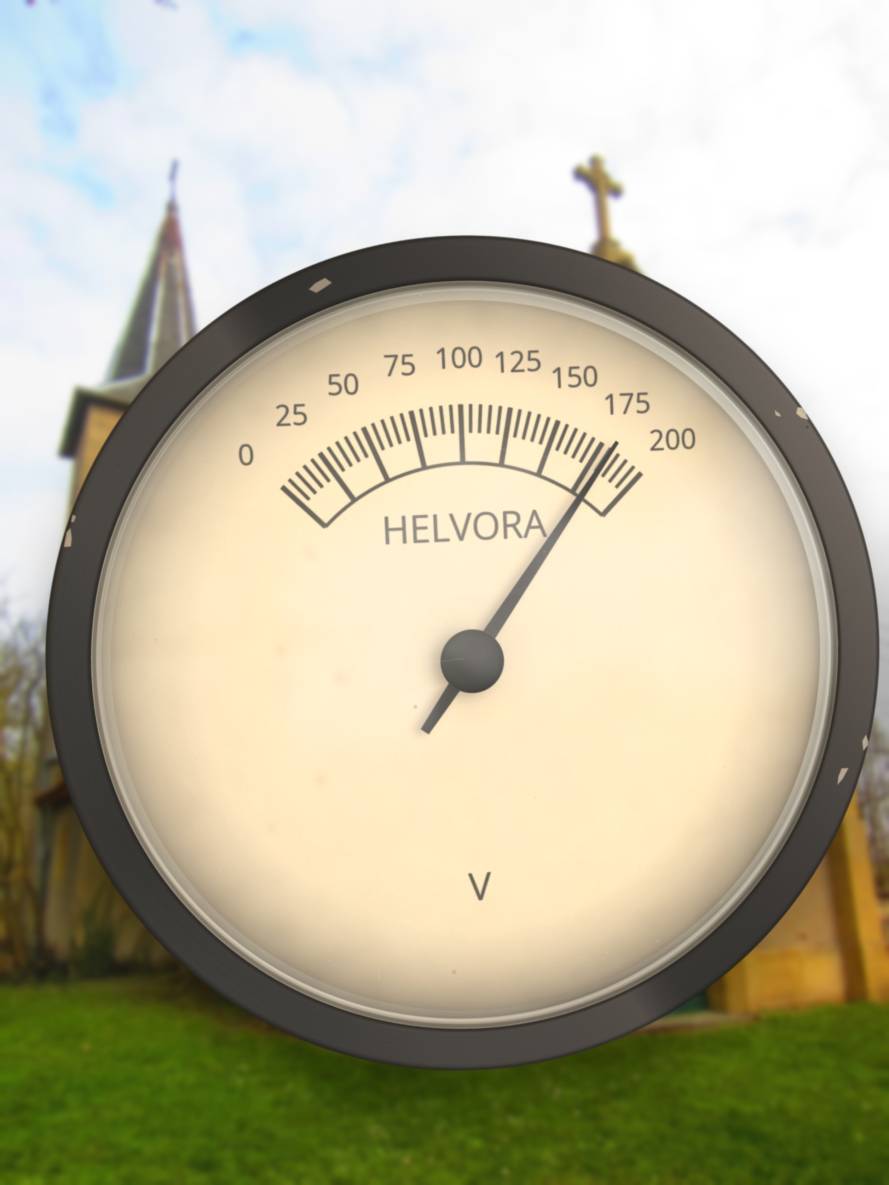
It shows {"value": 180, "unit": "V"}
